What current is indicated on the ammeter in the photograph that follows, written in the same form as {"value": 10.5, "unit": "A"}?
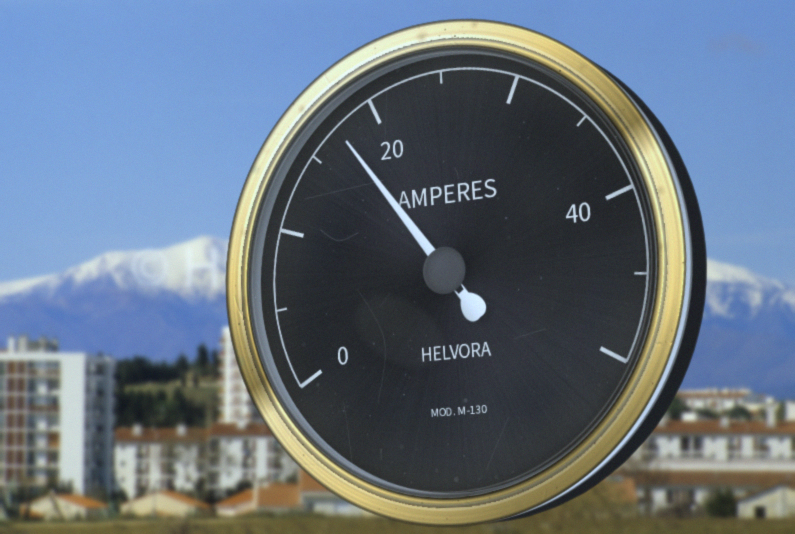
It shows {"value": 17.5, "unit": "A"}
